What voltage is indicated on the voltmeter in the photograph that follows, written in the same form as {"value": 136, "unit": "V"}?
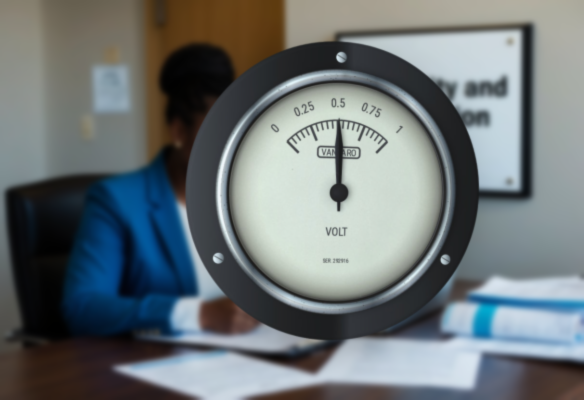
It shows {"value": 0.5, "unit": "V"}
